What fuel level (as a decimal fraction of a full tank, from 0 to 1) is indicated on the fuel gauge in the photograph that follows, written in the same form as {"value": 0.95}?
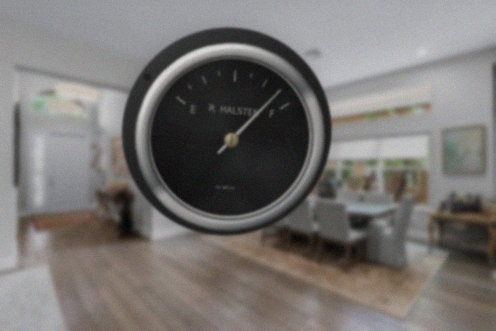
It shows {"value": 0.875}
